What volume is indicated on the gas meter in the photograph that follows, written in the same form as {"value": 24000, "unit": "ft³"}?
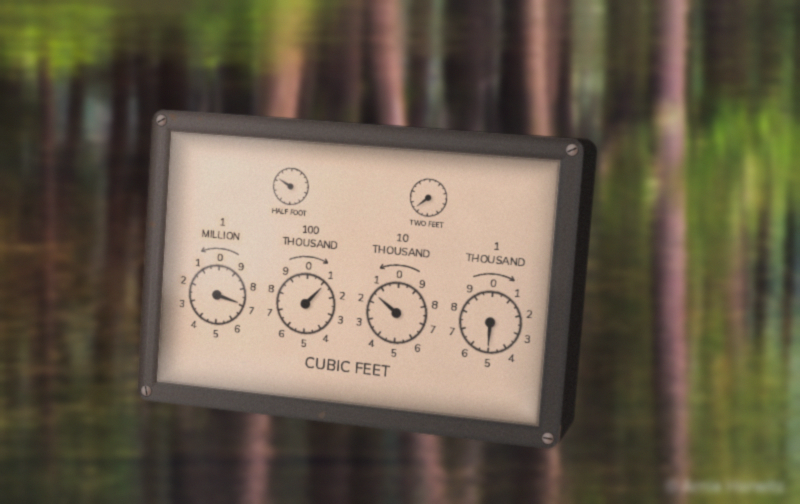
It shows {"value": 711500, "unit": "ft³"}
